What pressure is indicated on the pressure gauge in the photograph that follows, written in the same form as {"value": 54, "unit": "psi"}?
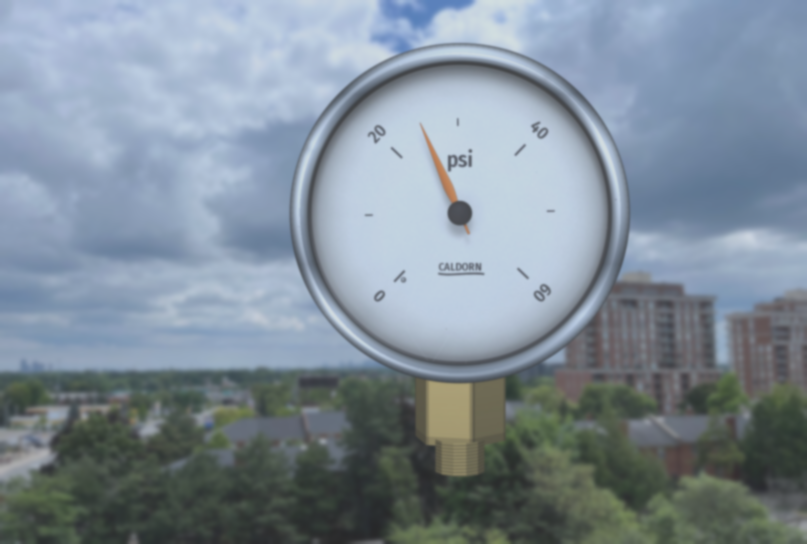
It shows {"value": 25, "unit": "psi"}
